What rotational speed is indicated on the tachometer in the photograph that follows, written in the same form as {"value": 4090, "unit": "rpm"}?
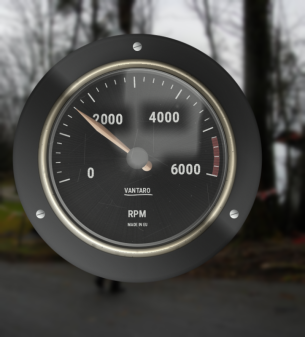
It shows {"value": 1600, "unit": "rpm"}
